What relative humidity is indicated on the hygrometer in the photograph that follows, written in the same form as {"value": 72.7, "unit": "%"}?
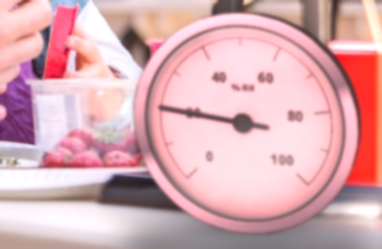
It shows {"value": 20, "unit": "%"}
